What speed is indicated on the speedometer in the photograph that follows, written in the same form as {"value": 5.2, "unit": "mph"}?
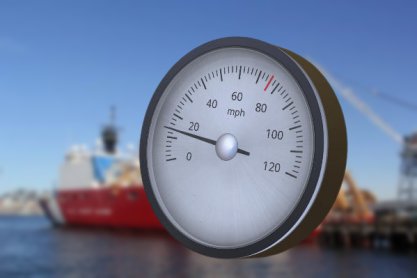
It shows {"value": 14, "unit": "mph"}
